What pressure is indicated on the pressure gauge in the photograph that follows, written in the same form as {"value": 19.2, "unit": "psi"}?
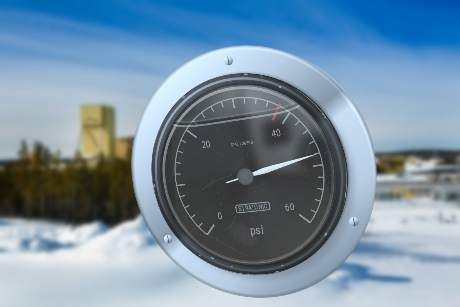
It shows {"value": 48, "unit": "psi"}
